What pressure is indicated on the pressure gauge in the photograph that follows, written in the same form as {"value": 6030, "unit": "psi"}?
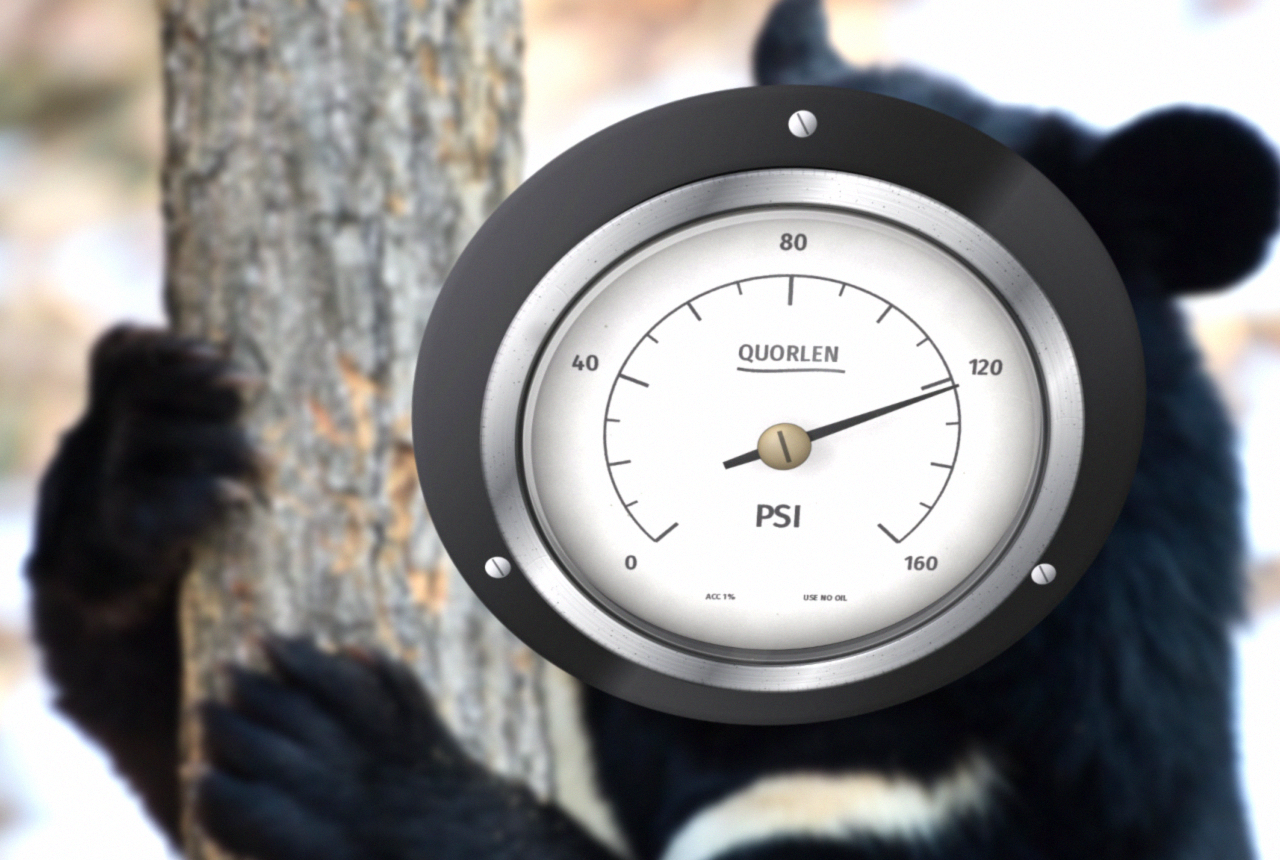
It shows {"value": 120, "unit": "psi"}
